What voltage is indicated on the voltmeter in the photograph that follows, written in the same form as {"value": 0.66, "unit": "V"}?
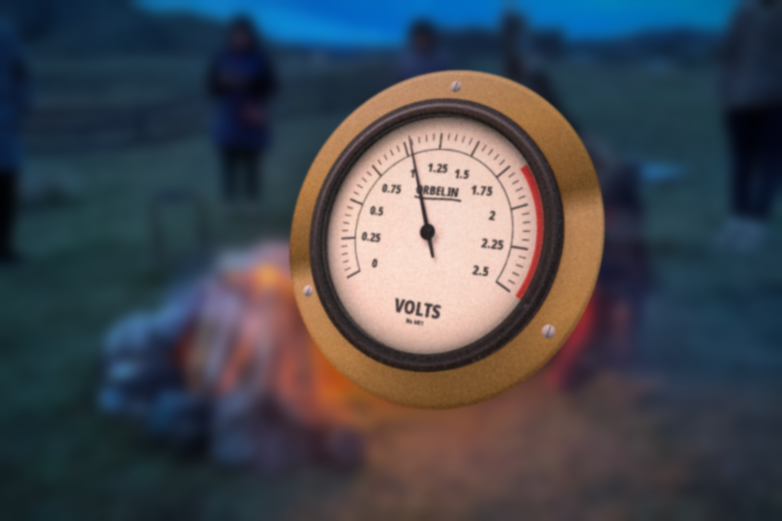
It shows {"value": 1.05, "unit": "V"}
